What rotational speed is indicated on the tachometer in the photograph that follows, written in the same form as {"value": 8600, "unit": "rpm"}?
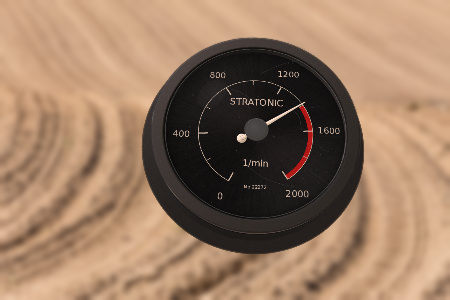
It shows {"value": 1400, "unit": "rpm"}
